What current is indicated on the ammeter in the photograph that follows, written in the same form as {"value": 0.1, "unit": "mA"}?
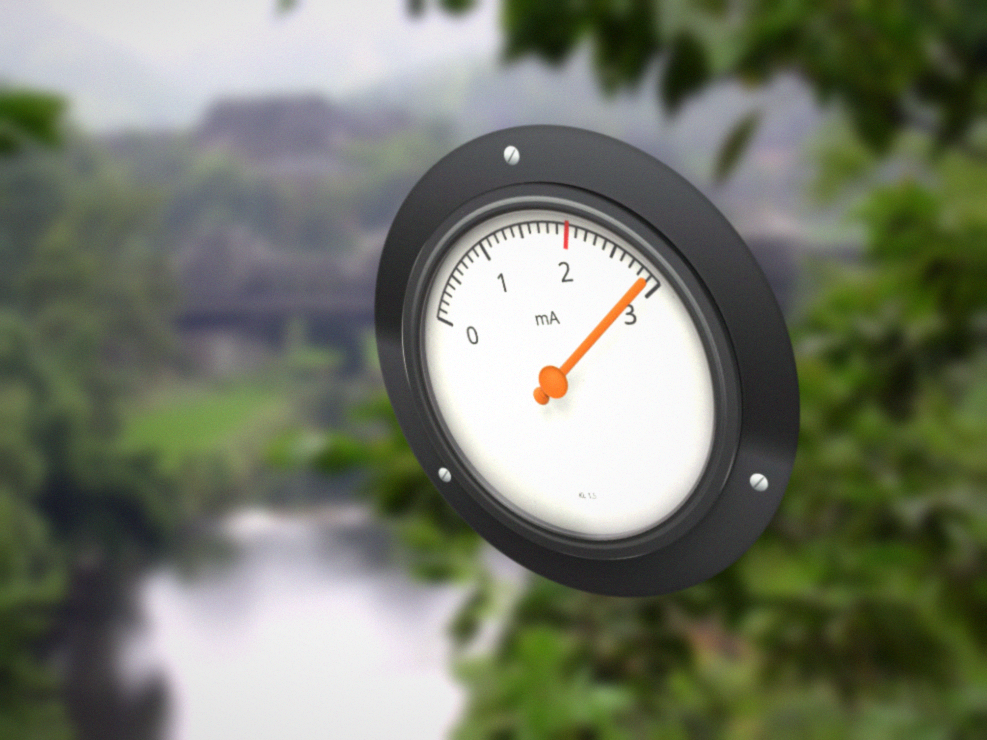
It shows {"value": 2.9, "unit": "mA"}
